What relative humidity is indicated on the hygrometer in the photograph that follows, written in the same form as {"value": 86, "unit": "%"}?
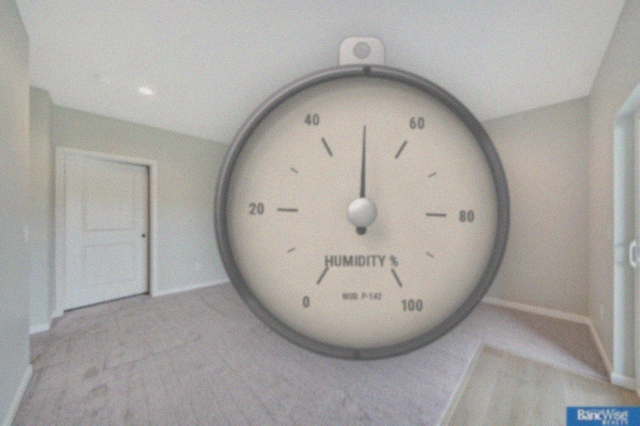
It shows {"value": 50, "unit": "%"}
